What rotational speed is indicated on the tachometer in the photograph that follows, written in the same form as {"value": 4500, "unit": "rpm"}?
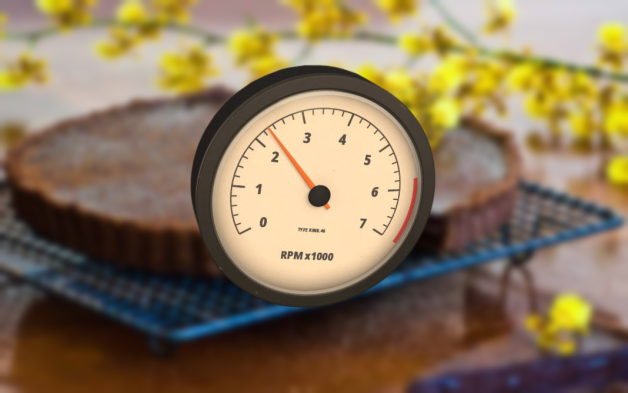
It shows {"value": 2300, "unit": "rpm"}
